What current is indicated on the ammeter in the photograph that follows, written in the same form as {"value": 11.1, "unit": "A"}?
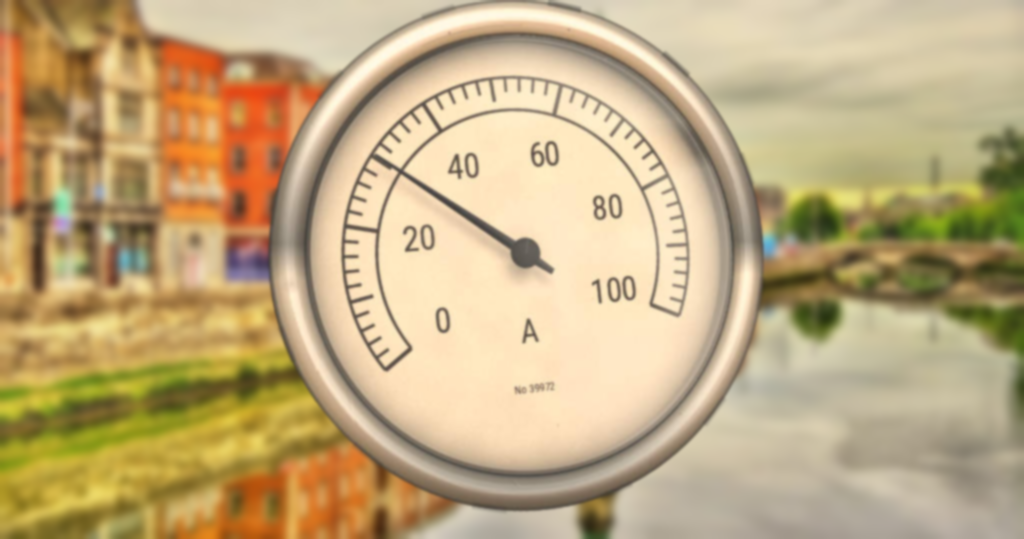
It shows {"value": 30, "unit": "A"}
